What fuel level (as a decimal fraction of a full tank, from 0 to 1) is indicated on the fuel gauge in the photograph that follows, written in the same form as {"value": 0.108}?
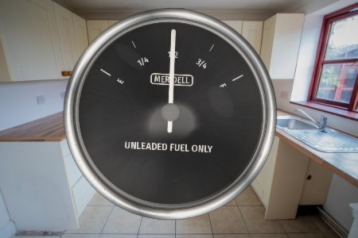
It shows {"value": 0.5}
